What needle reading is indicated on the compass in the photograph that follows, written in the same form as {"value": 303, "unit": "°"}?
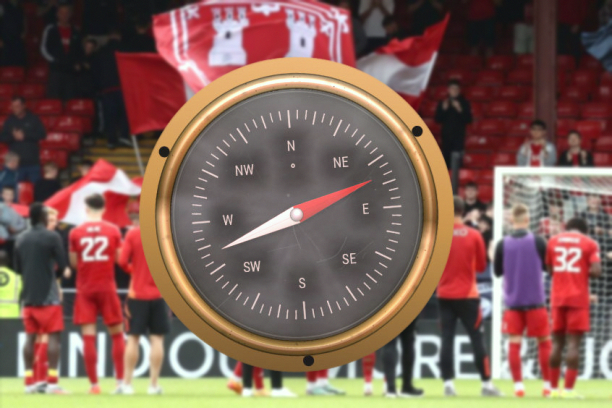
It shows {"value": 70, "unit": "°"}
